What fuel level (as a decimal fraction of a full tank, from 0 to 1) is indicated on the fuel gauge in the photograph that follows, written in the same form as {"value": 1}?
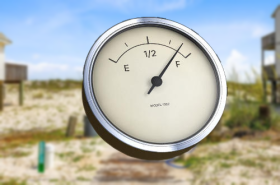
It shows {"value": 0.875}
